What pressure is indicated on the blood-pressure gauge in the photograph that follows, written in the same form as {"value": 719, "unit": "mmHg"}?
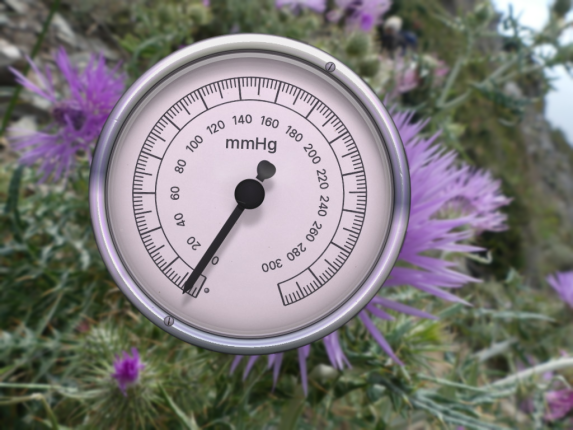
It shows {"value": 6, "unit": "mmHg"}
